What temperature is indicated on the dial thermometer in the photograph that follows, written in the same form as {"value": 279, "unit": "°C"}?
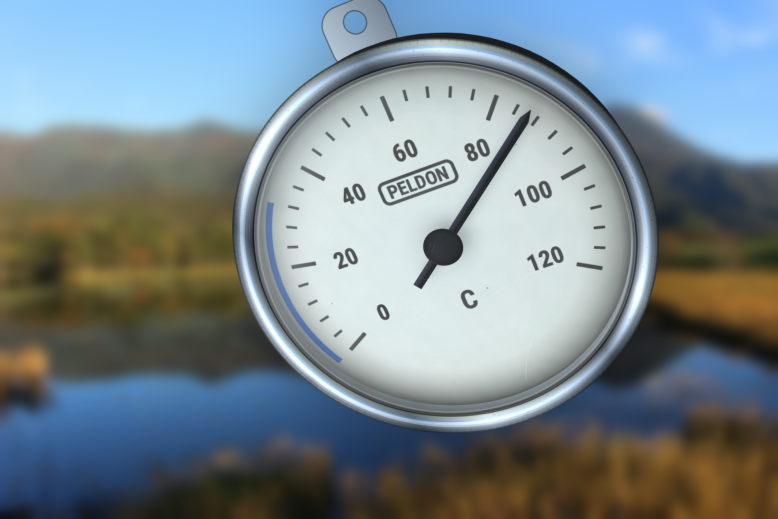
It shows {"value": 86, "unit": "°C"}
